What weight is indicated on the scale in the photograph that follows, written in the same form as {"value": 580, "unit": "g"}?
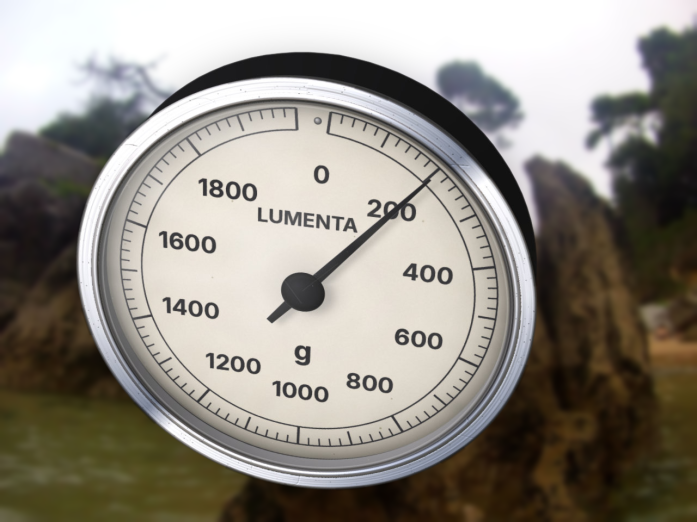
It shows {"value": 200, "unit": "g"}
